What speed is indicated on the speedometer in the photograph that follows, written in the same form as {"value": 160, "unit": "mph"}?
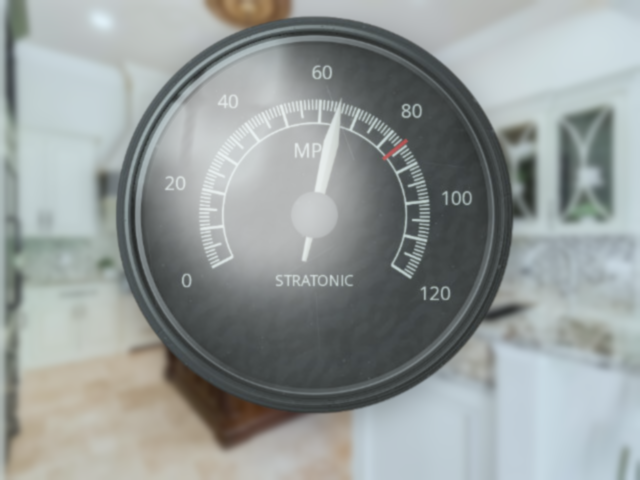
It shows {"value": 65, "unit": "mph"}
